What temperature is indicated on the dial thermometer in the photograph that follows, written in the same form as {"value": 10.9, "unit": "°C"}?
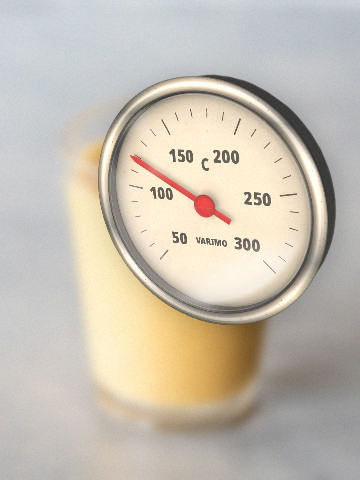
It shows {"value": 120, "unit": "°C"}
